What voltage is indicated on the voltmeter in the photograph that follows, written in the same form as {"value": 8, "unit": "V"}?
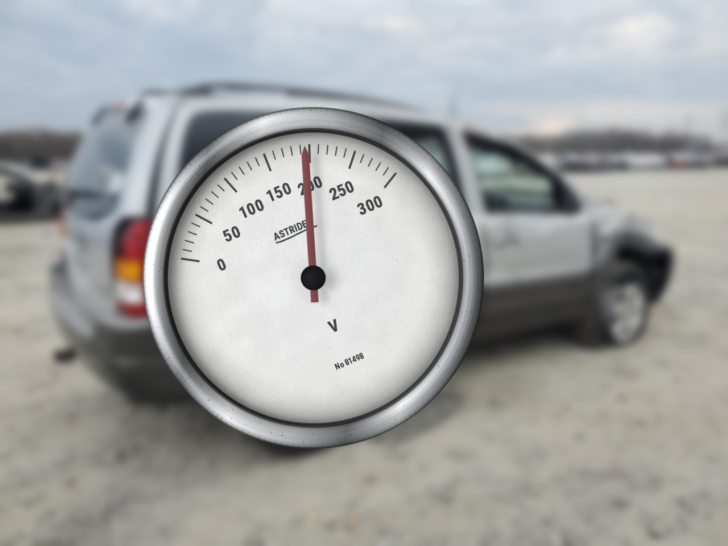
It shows {"value": 195, "unit": "V"}
